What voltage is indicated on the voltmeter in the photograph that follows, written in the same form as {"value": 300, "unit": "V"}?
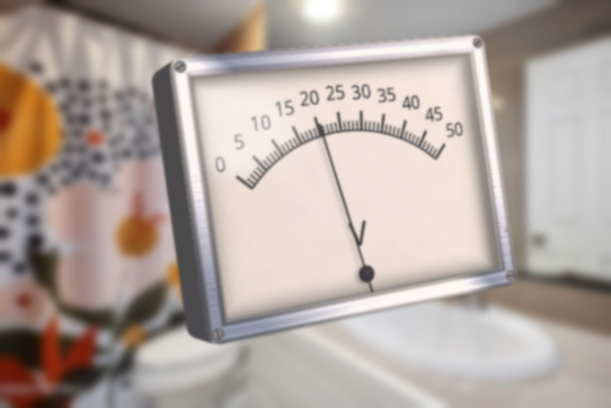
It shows {"value": 20, "unit": "V"}
